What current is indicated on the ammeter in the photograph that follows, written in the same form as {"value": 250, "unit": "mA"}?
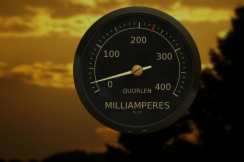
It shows {"value": 20, "unit": "mA"}
